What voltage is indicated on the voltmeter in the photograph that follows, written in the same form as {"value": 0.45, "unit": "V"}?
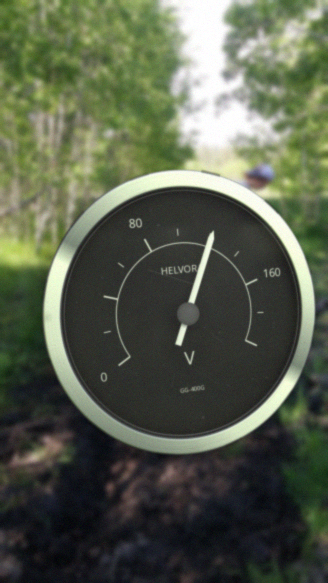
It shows {"value": 120, "unit": "V"}
